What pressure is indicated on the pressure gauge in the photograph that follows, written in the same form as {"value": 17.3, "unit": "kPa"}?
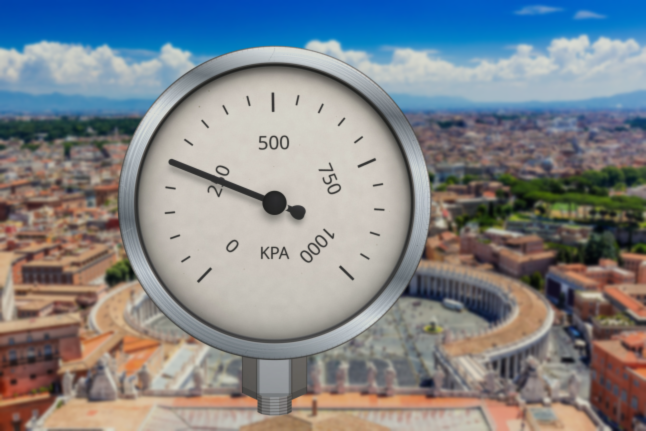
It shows {"value": 250, "unit": "kPa"}
